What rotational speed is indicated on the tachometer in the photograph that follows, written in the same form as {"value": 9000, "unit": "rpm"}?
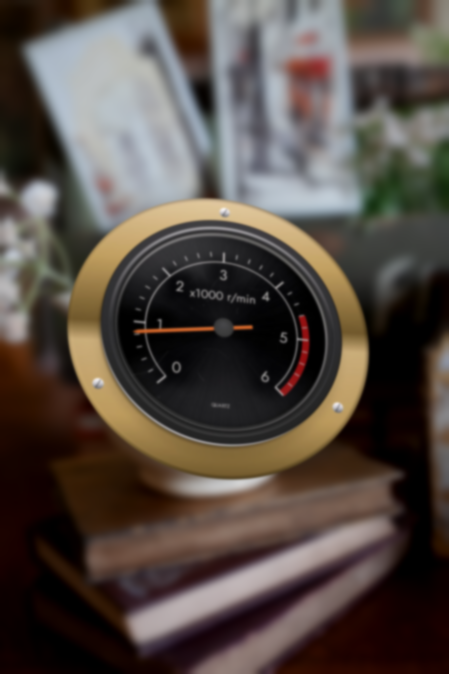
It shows {"value": 800, "unit": "rpm"}
